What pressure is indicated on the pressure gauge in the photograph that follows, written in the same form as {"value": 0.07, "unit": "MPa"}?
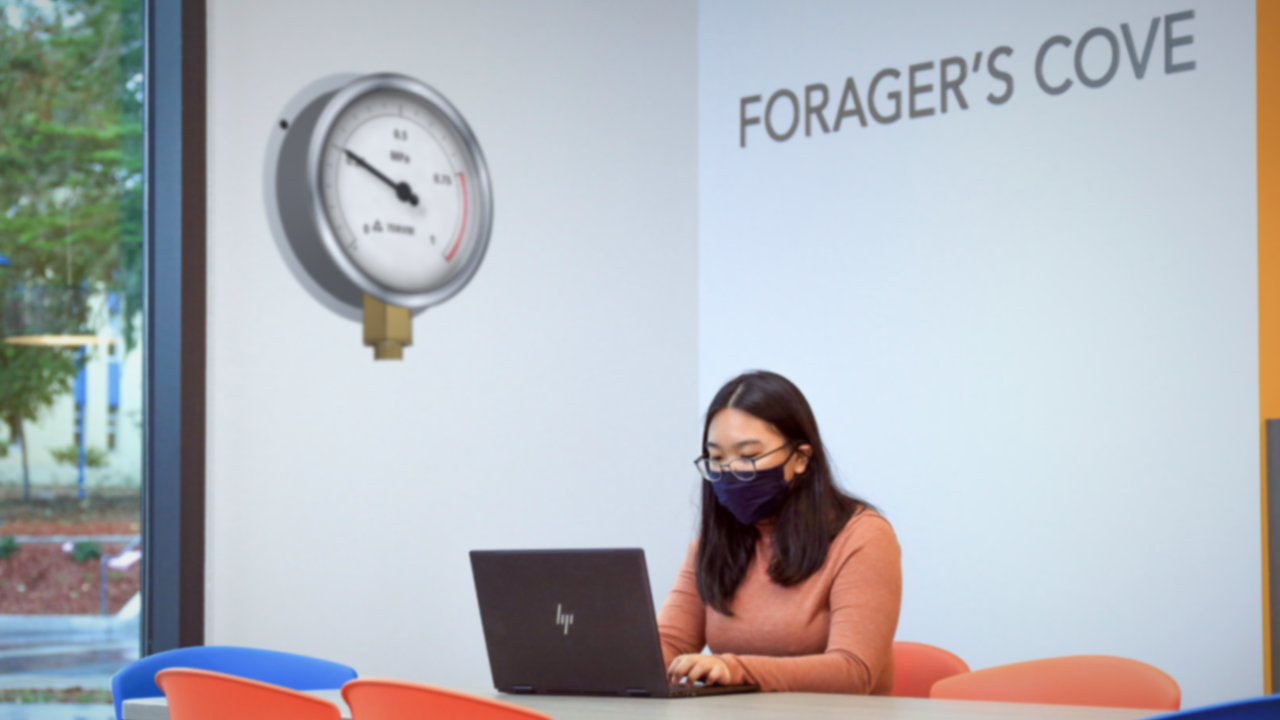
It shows {"value": 0.25, "unit": "MPa"}
